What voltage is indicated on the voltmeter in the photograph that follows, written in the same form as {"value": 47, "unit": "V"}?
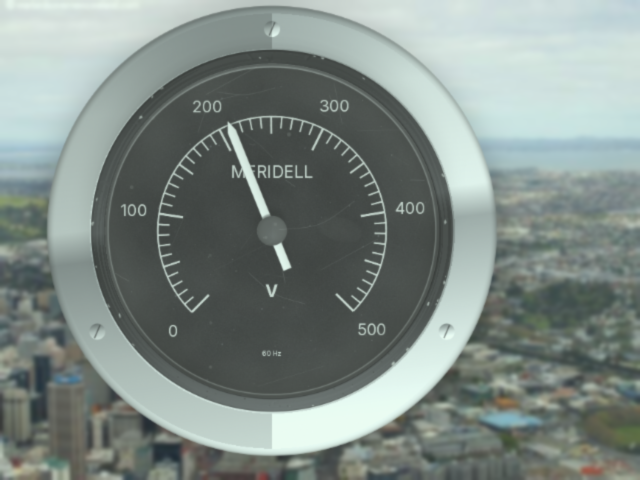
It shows {"value": 210, "unit": "V"}
